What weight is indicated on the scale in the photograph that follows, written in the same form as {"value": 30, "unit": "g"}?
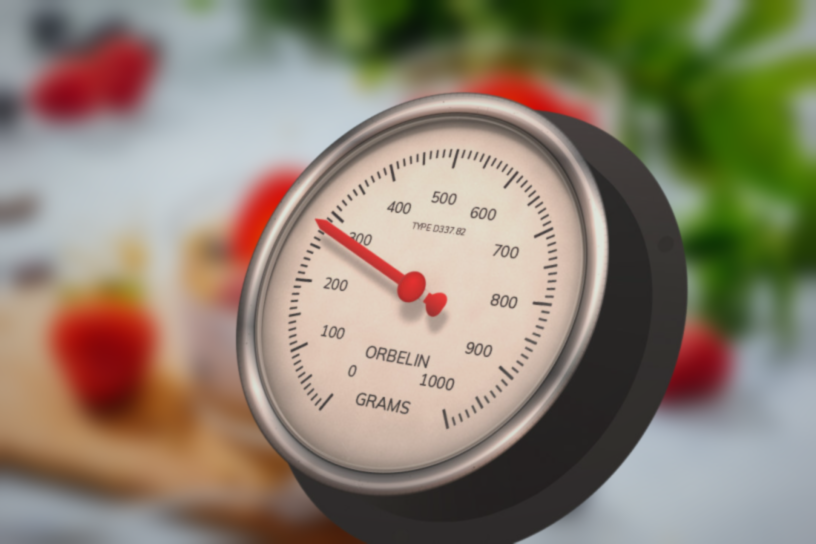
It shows {"value": 280, "unit": "g"}
